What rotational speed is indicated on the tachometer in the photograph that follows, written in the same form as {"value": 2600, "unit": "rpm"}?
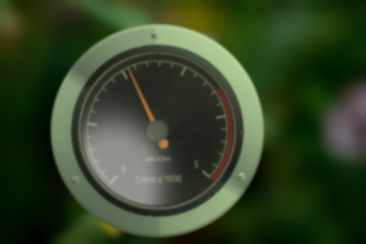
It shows {"value": 2100, "unit": "rpm"}
